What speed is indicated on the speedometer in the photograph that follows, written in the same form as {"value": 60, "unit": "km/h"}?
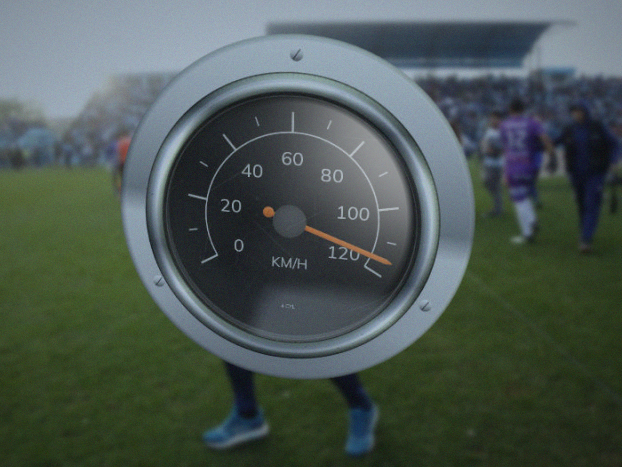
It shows {"value": 115, "unit": "km/h"}
